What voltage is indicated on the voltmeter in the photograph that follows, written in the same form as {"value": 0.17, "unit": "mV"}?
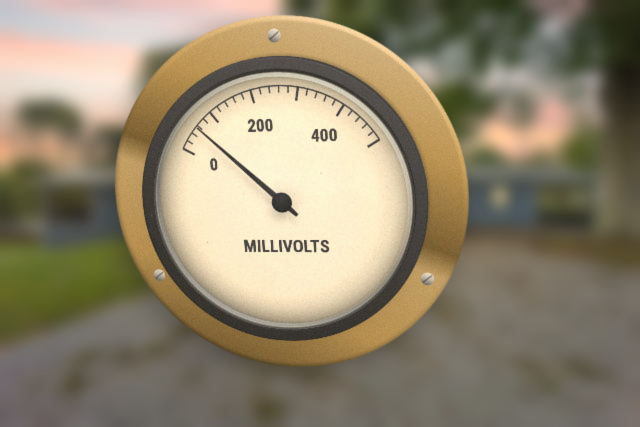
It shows {"value": 60, "unit": "mV"}
